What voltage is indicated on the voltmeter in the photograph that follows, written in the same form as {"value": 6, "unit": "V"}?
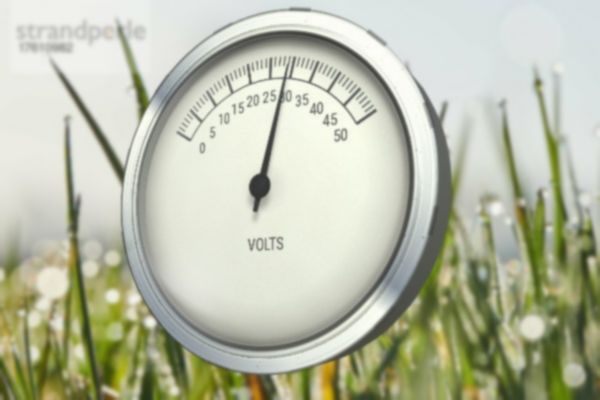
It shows {"value": 30, "unit": "V"}
